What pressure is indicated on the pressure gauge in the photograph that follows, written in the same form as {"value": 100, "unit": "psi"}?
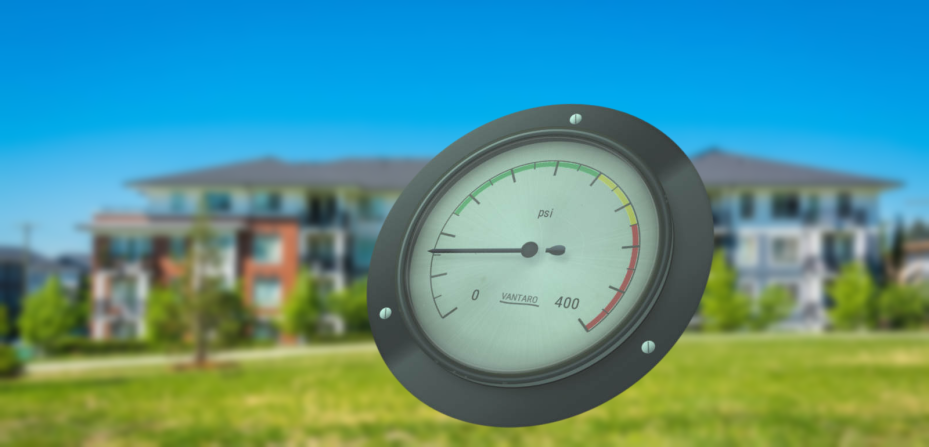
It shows {"value": 60, "unit": "psi"}
